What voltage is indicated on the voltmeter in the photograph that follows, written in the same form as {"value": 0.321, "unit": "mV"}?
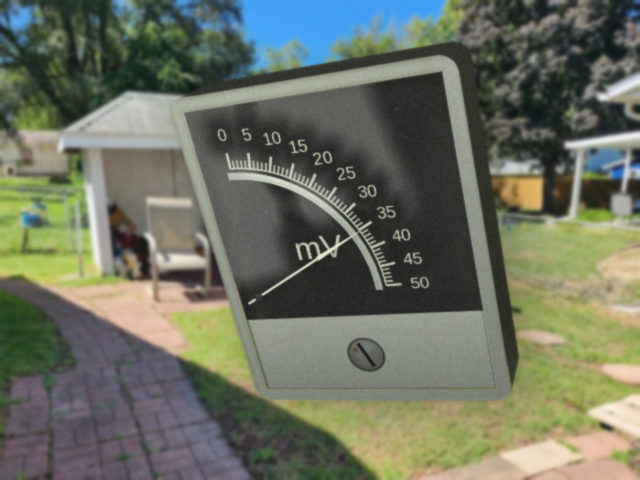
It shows {"value": 35, "unit": "mV"}
